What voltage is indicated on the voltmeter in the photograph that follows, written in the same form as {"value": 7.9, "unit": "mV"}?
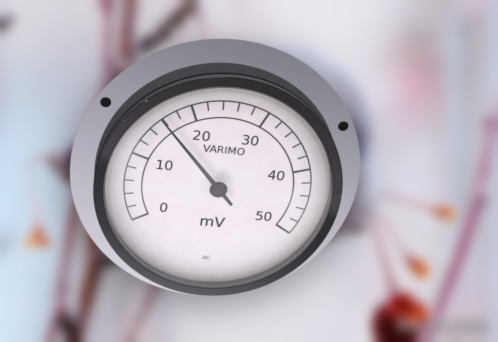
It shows {"value": 16, "unit": "mV"}
